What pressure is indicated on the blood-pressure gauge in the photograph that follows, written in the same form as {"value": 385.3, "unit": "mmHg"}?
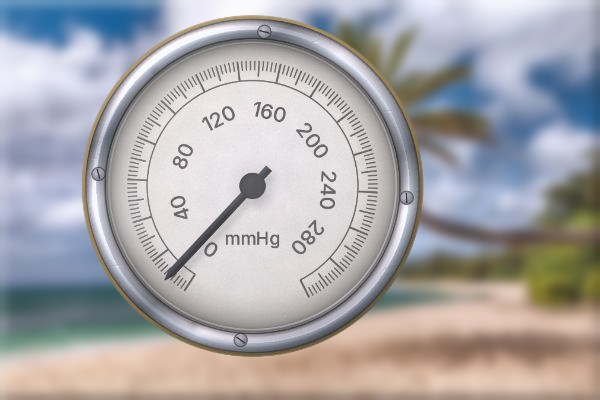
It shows {"value": 10, "unit": "mmHg"}
